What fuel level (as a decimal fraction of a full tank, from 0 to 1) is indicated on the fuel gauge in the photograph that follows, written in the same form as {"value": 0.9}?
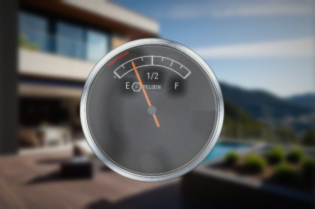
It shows {"value": 0.25}
